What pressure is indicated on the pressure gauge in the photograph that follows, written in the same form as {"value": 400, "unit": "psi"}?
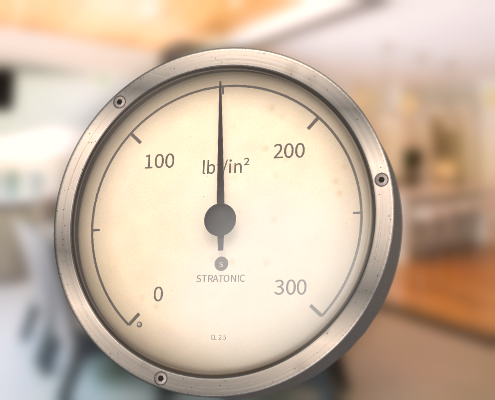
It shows {"value": 150, "unit": "psi"}
